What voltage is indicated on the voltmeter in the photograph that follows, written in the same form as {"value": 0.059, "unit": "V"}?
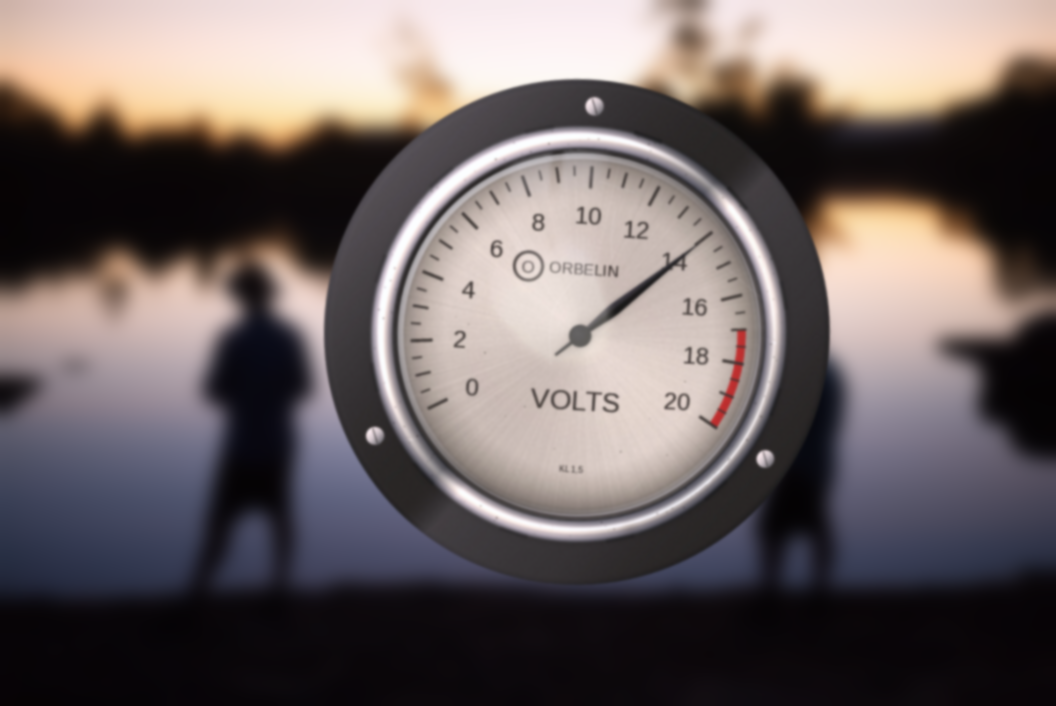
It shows {"value": 14, "unit": "V"}
